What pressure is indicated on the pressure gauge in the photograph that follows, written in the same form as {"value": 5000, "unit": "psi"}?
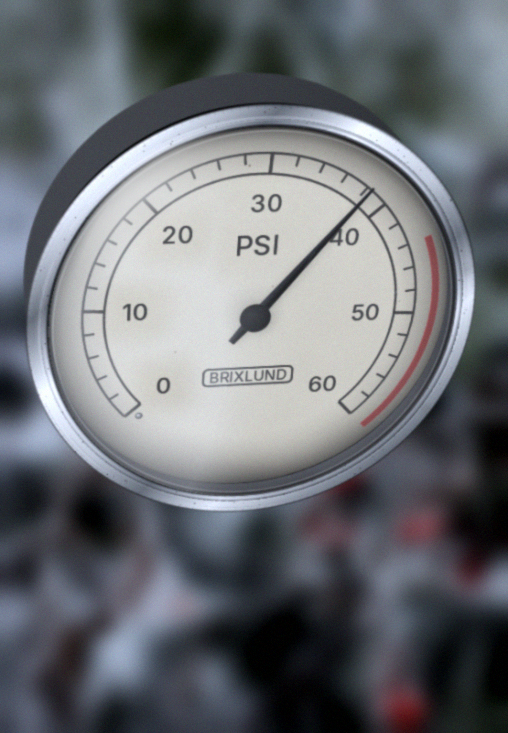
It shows {"value": 38, "unit": "psi"}
